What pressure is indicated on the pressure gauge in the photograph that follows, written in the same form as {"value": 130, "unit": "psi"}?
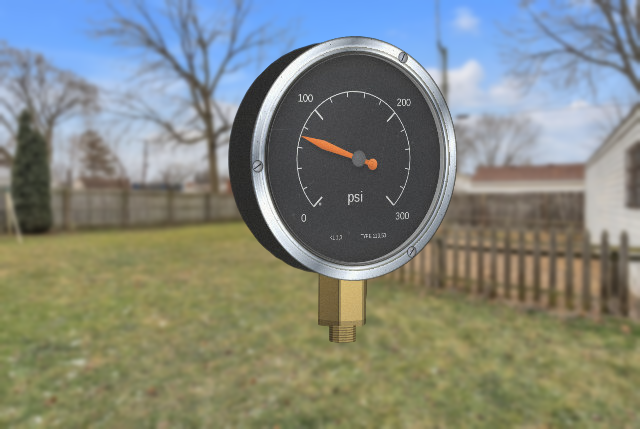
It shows {"value": 70, "unit": "psi"}
